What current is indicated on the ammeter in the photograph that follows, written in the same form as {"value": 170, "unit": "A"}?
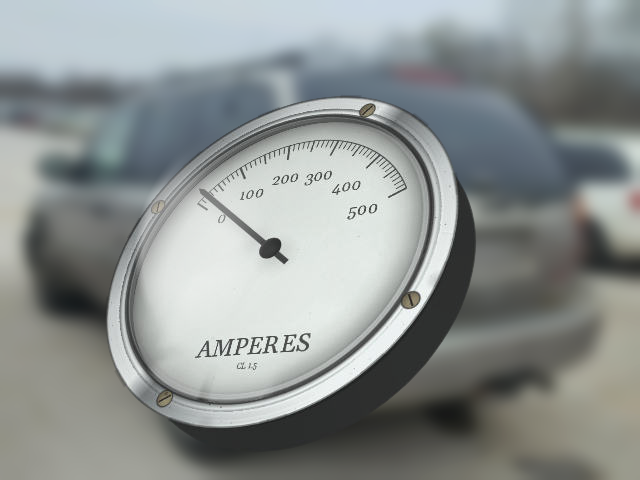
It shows {"value": 20, "unit": "A"}
